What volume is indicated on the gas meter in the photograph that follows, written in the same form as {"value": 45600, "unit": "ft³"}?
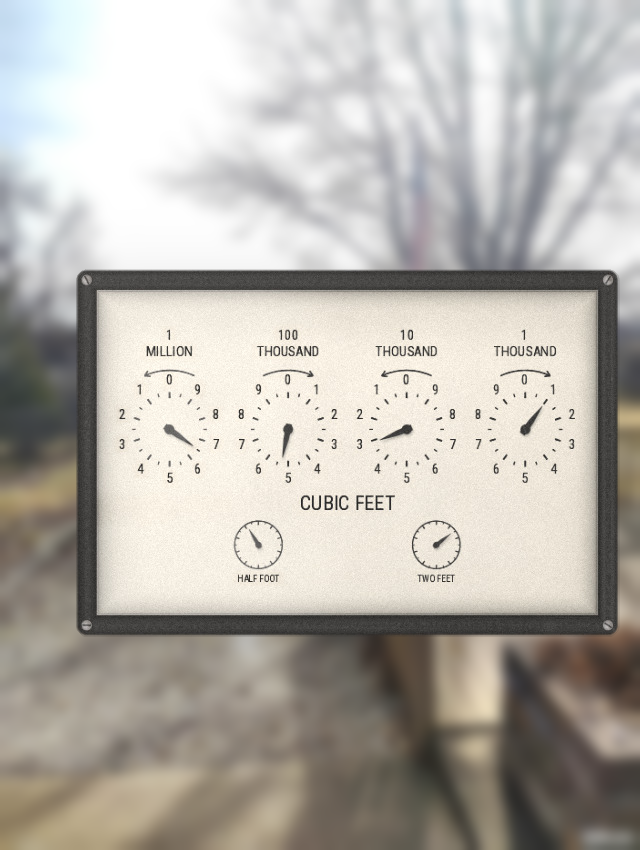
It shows {"value": 653100, "unit": "ft³"}
